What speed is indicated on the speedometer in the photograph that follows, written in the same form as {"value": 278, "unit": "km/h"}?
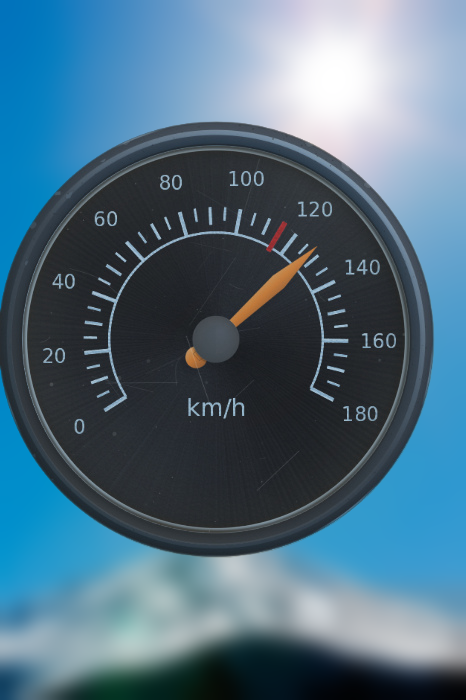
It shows {"value": 127.5, "unit": "km/h"}
